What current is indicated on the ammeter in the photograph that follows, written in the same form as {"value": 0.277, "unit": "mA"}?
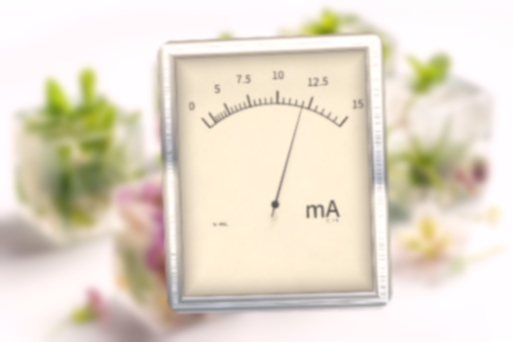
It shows {"value": 12, "unit": "mA"}
